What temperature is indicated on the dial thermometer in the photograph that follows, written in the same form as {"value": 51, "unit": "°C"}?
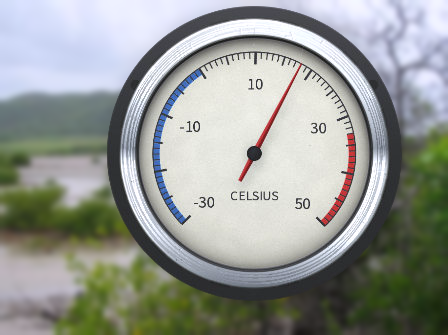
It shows {"value": 18, "unit": "°C"}
